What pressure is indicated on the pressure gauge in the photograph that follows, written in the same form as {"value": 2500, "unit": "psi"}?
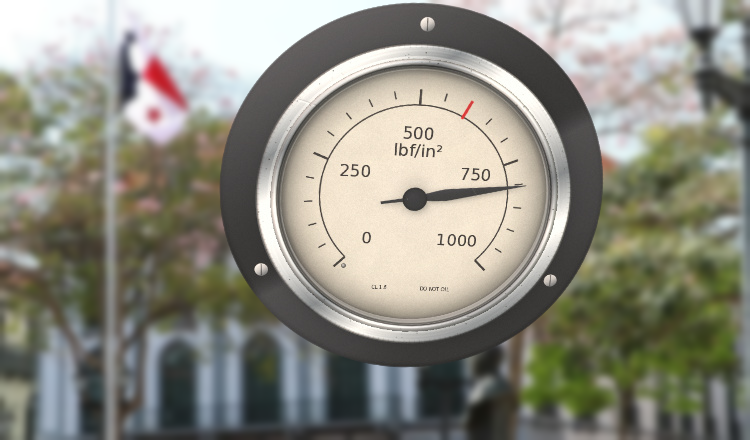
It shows {"value": 800, "unit": "psi"}
